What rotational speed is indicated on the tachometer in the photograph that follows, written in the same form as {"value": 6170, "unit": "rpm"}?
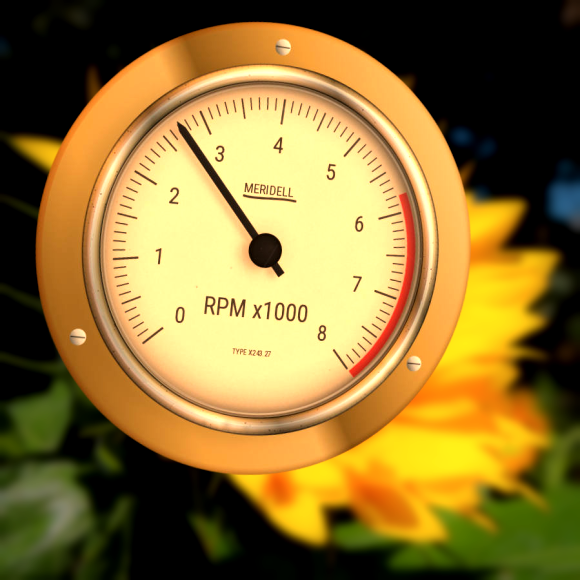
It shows {"value": 2700, "unit": "rpm"}
